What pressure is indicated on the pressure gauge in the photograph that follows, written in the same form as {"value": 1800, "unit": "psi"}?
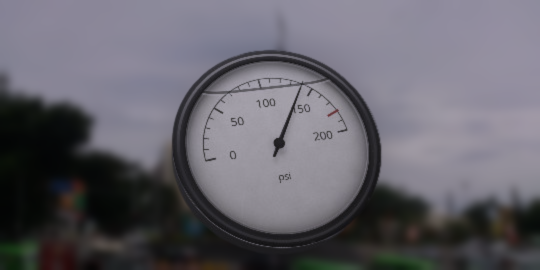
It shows {"value": 140, "unit": "psi"}
